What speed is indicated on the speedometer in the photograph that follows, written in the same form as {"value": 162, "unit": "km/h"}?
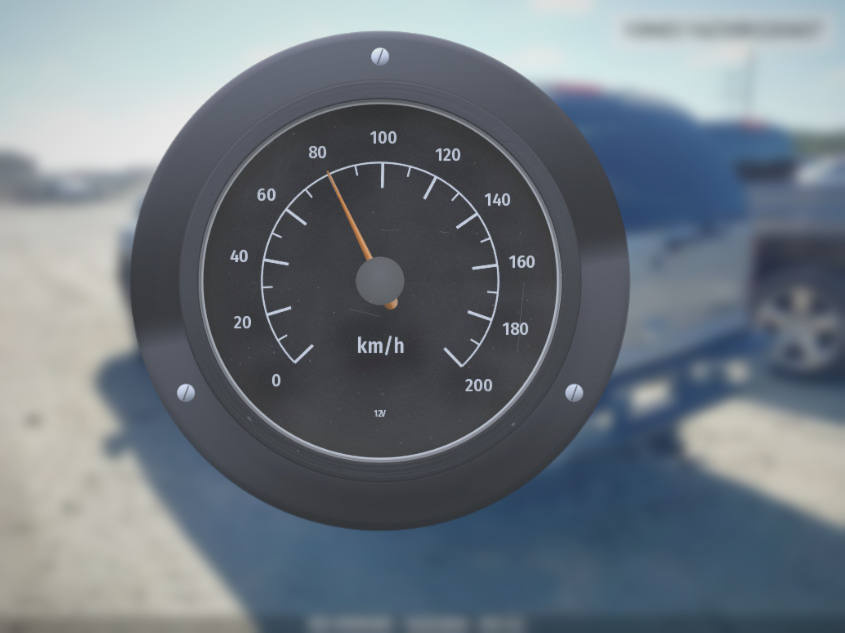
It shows {"value": 80, "unit": "km/h"}
